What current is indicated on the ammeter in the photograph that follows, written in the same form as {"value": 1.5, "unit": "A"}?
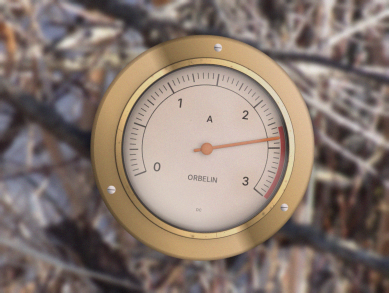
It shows {"value": 2.4, "unit": "A"}
